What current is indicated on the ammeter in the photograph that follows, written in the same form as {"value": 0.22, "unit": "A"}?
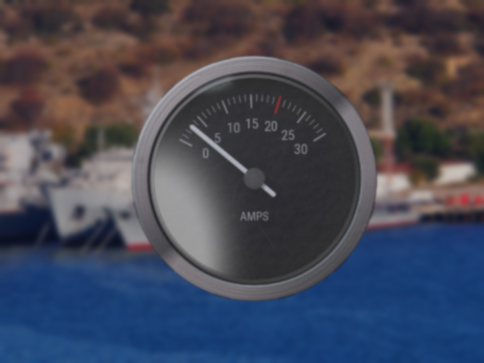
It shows {"value": 3, "unit": "A"}
